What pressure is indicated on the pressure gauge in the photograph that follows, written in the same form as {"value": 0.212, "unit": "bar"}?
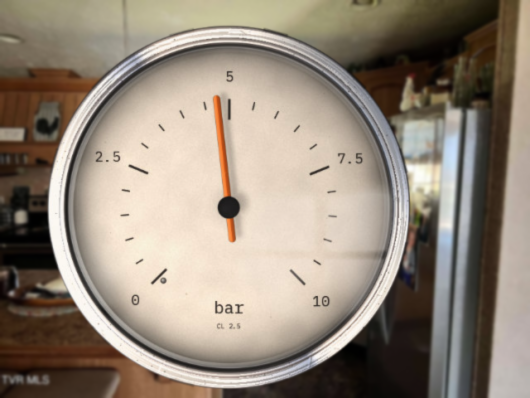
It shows {"value": 4.75, "unit": "bar"}
